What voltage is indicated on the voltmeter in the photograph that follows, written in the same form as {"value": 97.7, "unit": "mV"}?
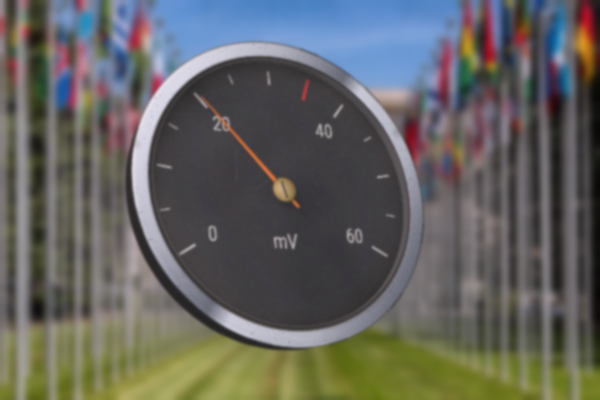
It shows {"value": 20, "unit": "mV"}
